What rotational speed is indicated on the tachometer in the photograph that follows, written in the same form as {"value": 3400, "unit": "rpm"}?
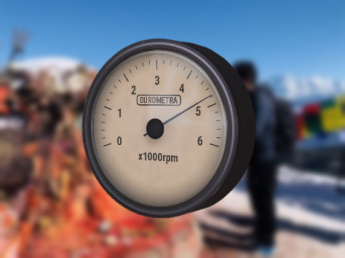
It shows {"value": 4800, "unit": "rpm"}
